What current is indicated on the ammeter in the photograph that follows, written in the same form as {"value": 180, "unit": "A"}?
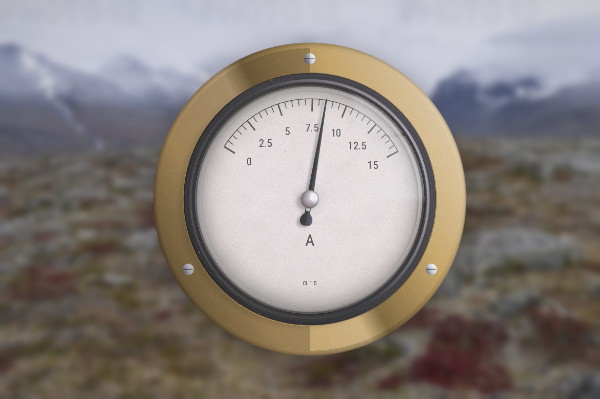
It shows {"value": 8.5, "unit": "A"}
